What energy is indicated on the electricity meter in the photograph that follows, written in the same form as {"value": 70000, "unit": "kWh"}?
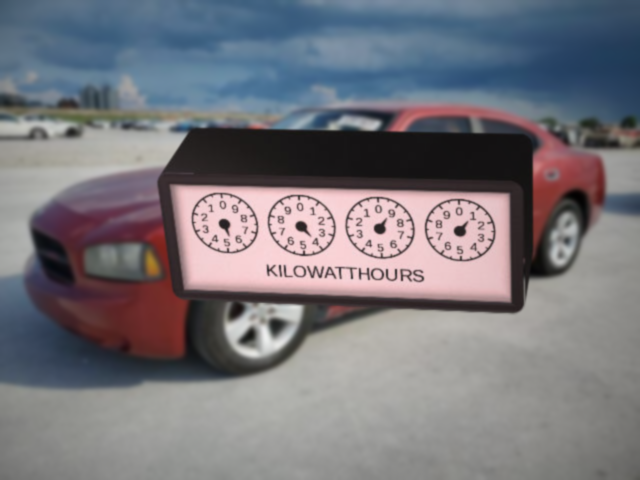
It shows {"value": 5391, "unit": "kWh"}
